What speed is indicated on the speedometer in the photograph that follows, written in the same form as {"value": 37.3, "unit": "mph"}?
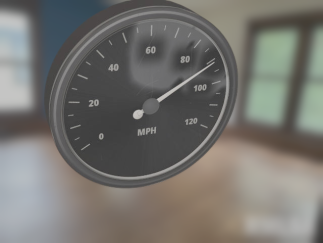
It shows {"value": 90, "unit": "mph"}
